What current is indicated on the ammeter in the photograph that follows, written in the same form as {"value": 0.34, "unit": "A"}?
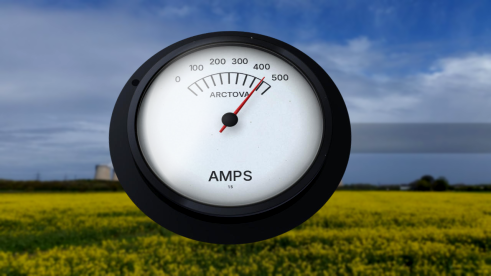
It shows {"value": 450, "unit": "A"}
